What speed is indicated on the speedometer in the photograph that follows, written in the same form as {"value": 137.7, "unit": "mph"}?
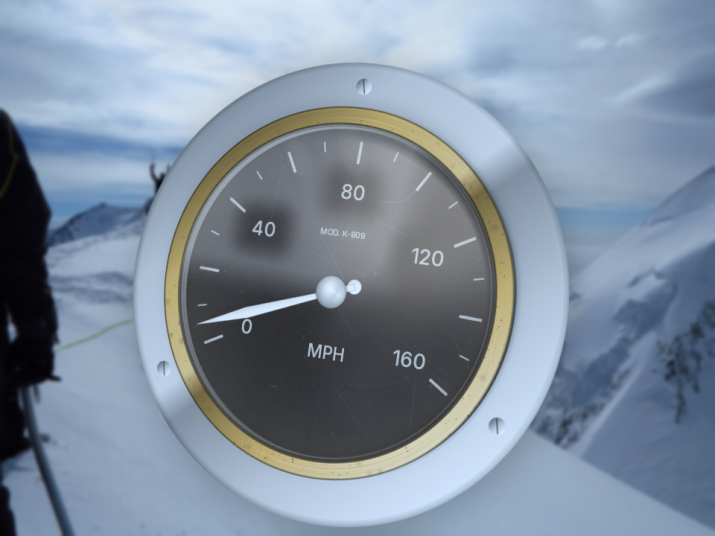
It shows {"value": 5, "unit": "mph"}
